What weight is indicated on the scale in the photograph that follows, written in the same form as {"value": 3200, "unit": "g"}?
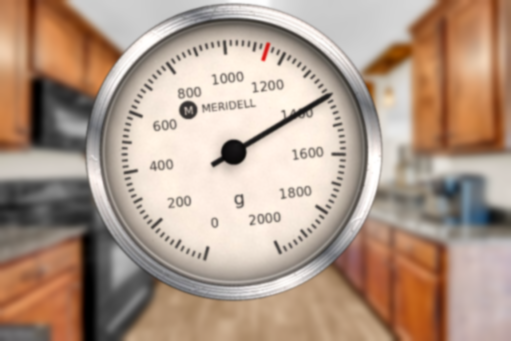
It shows {"value": 1400, "unit": "g"}
